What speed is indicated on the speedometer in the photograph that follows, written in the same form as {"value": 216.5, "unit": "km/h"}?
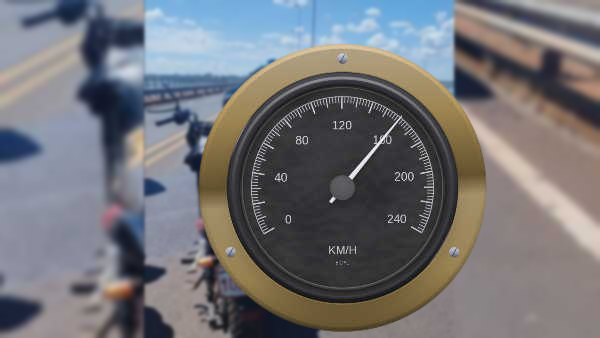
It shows {"value": 160, "unit": "km/h"}
